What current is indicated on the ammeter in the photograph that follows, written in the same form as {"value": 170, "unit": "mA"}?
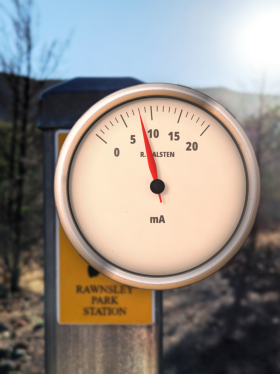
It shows {"value": 8, "unit": "mA"}
